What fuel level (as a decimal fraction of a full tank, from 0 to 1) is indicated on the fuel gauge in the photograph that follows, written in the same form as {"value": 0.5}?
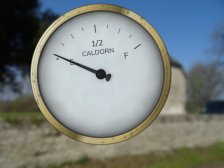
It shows {"value": 0}
